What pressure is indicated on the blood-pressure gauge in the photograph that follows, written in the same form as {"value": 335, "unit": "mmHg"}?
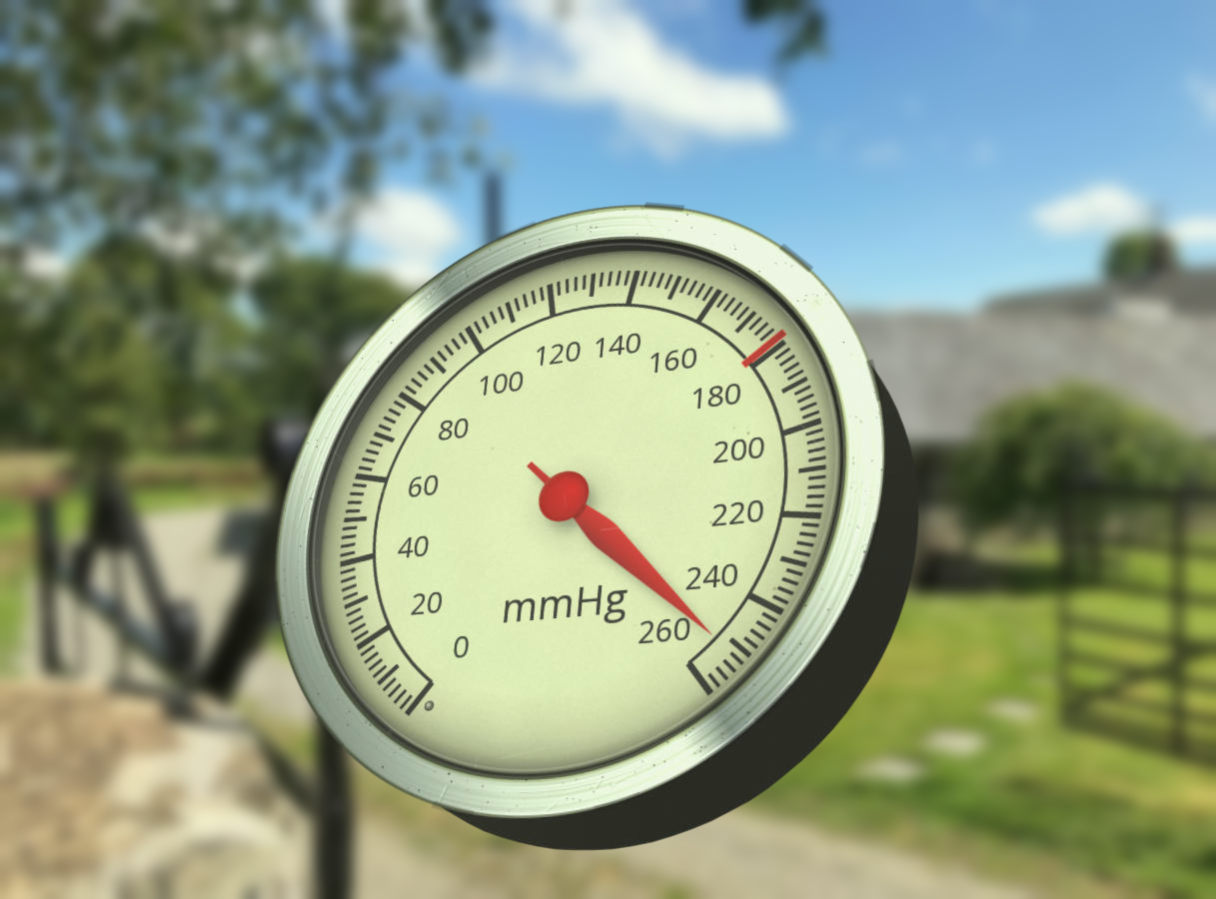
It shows {"value": 252, "unit": "mmHg"}
